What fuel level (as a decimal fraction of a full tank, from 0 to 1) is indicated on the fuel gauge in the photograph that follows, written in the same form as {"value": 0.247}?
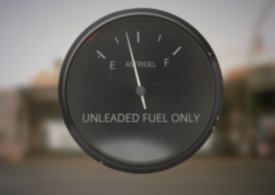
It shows {"value": 0.375}
